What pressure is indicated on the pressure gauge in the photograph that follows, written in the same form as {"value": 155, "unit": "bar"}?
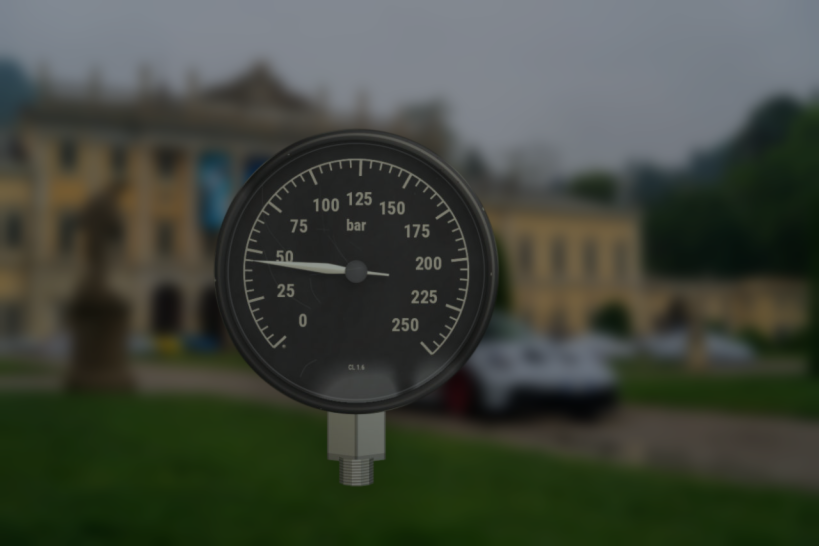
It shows {"value": 45, "unit": "bar"}
